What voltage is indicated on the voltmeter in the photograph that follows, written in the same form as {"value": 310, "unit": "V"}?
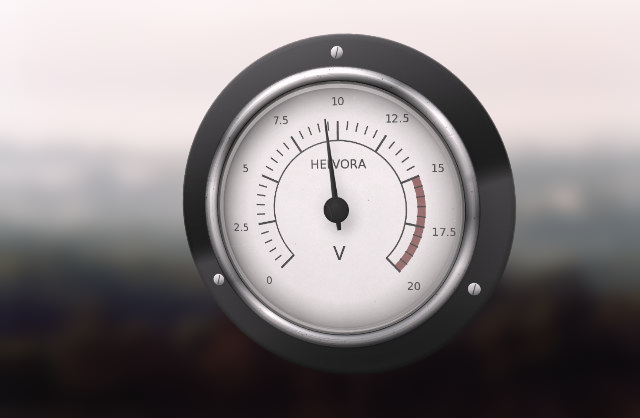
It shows {"value": 9.5, "unit": "V"}
